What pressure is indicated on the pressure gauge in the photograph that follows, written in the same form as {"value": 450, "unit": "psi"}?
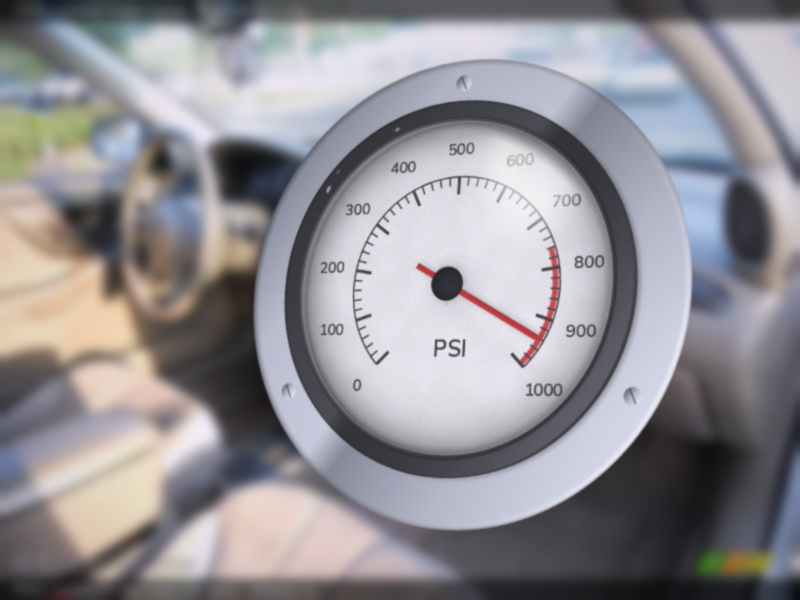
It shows {"value": 940, "unit": "psi"}
